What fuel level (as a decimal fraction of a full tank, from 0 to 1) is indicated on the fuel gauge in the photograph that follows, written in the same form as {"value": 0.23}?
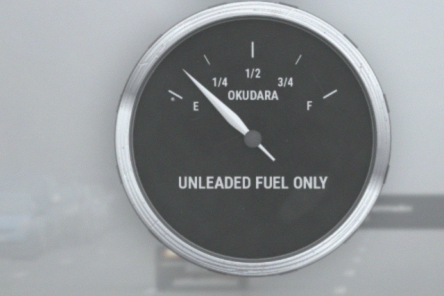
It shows {"value": 0.125}
